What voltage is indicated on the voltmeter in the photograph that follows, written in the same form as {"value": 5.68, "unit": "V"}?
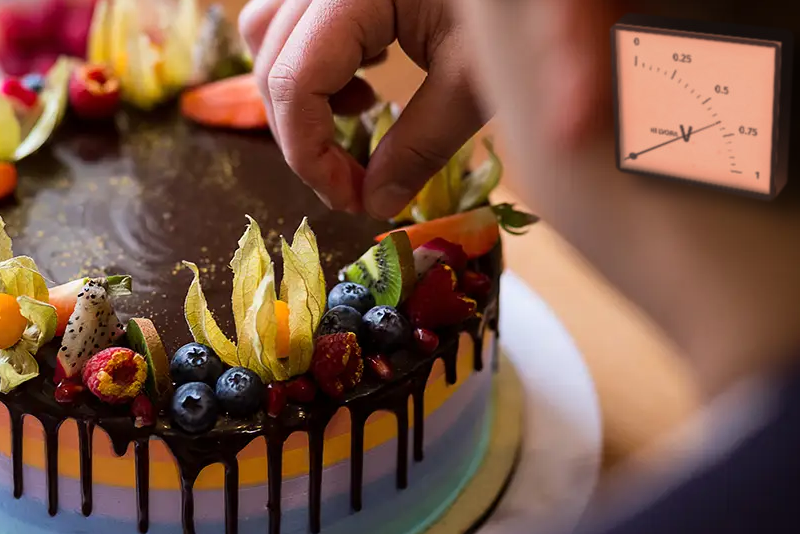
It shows {"value": 0.65, "unit": "V"}
